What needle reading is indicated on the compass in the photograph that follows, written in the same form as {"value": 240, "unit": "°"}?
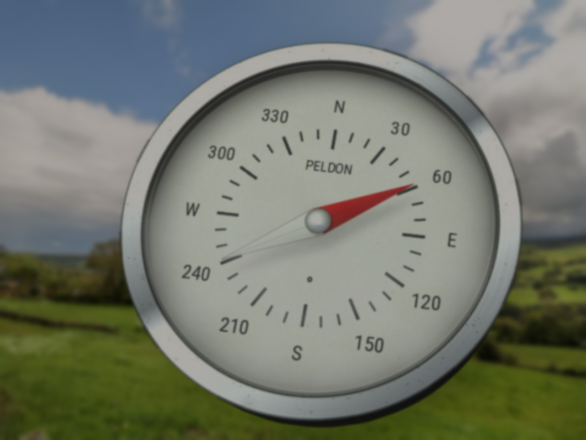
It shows {"value": 60, "unit": "°"}
